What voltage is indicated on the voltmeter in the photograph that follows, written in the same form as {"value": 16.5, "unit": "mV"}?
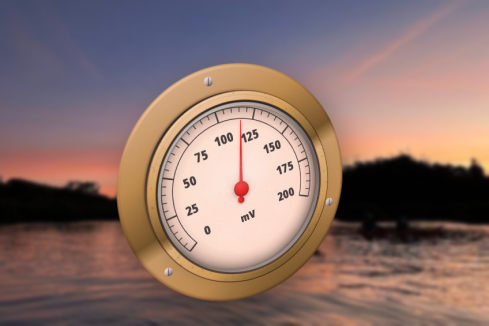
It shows {"value": 115, "unit": "mV"}
